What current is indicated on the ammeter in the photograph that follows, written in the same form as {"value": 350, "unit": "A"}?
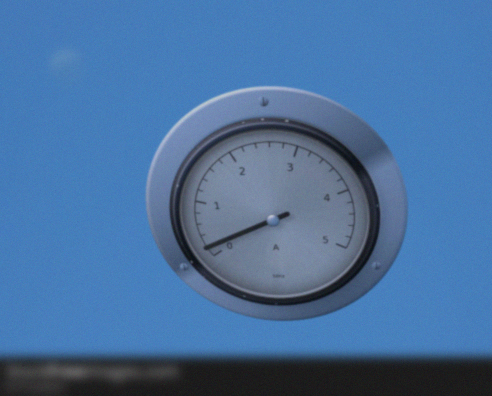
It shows {"value": 0.2, "unit": "A"}
